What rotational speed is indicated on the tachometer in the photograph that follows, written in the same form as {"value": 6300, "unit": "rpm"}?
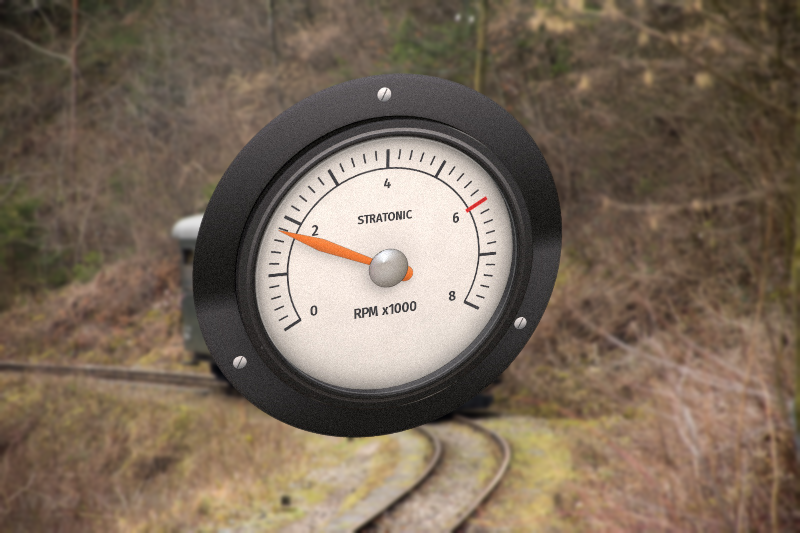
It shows {"value": 1800, "unit": "rpm"}
